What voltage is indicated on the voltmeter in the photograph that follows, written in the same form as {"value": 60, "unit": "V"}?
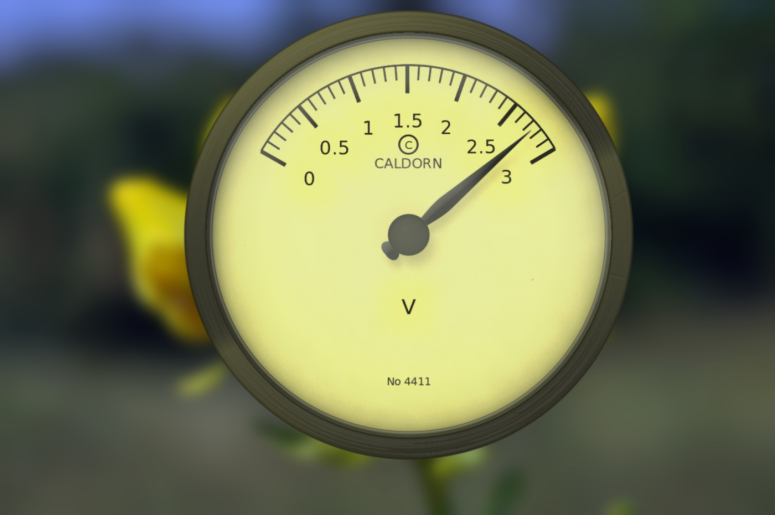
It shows {"value": 2.75, "unit": "V"}
